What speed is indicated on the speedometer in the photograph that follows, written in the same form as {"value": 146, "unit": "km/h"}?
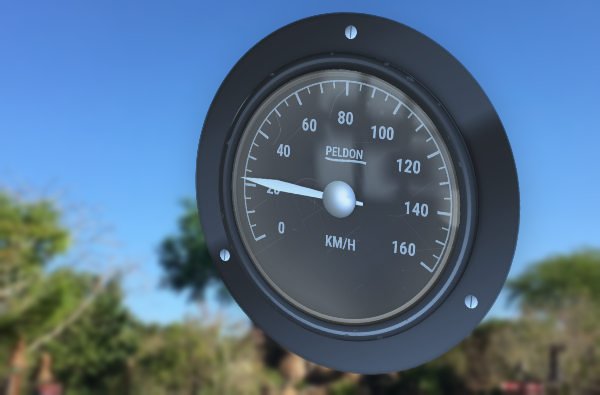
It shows {"value": 22.5, "unit": "km/h"}
